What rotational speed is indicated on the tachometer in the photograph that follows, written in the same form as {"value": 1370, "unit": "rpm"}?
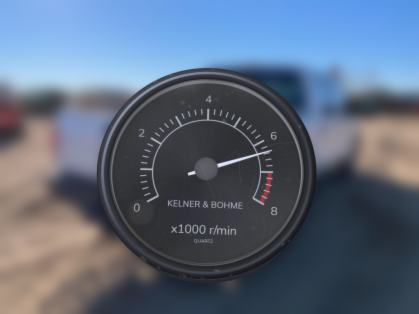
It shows {"value": 6400, "unit": "rpm"}
